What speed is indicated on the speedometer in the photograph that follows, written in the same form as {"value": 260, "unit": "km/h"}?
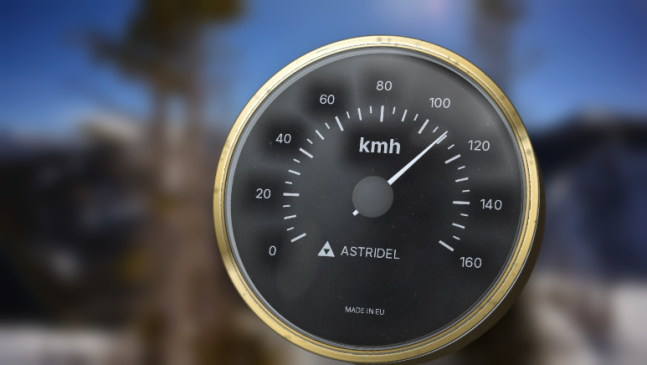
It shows {"value": 110, "unit": "km/h"}
